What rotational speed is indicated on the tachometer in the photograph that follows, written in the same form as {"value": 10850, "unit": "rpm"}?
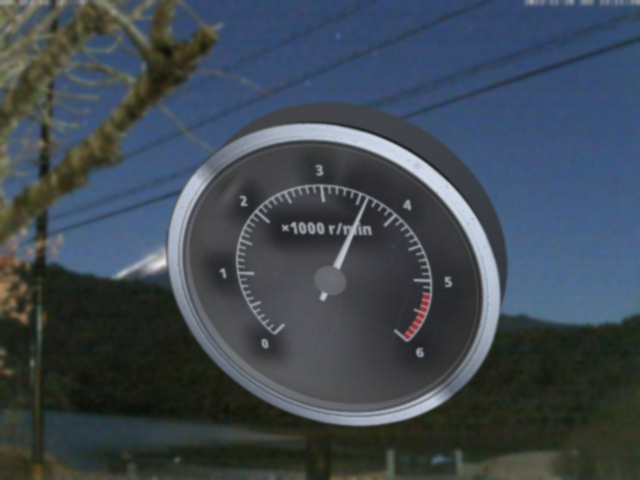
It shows {"value": 3600, "unit": "rpm"}
